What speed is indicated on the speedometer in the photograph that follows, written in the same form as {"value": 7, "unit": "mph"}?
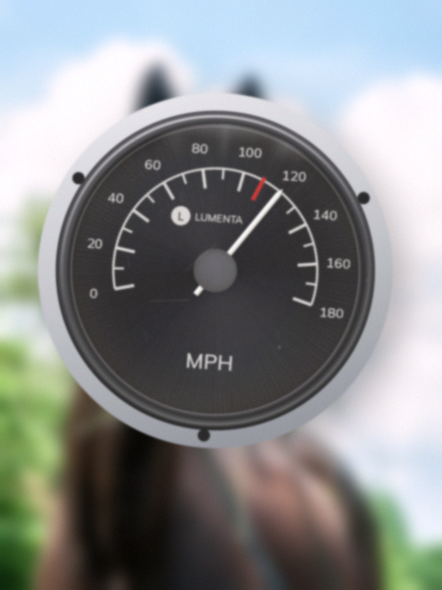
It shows {"value": 120, "unit": "mph"}
